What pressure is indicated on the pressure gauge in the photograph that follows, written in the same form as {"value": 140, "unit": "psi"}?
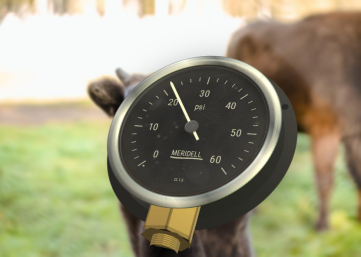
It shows {"value": 22, "unit": "psi"}
